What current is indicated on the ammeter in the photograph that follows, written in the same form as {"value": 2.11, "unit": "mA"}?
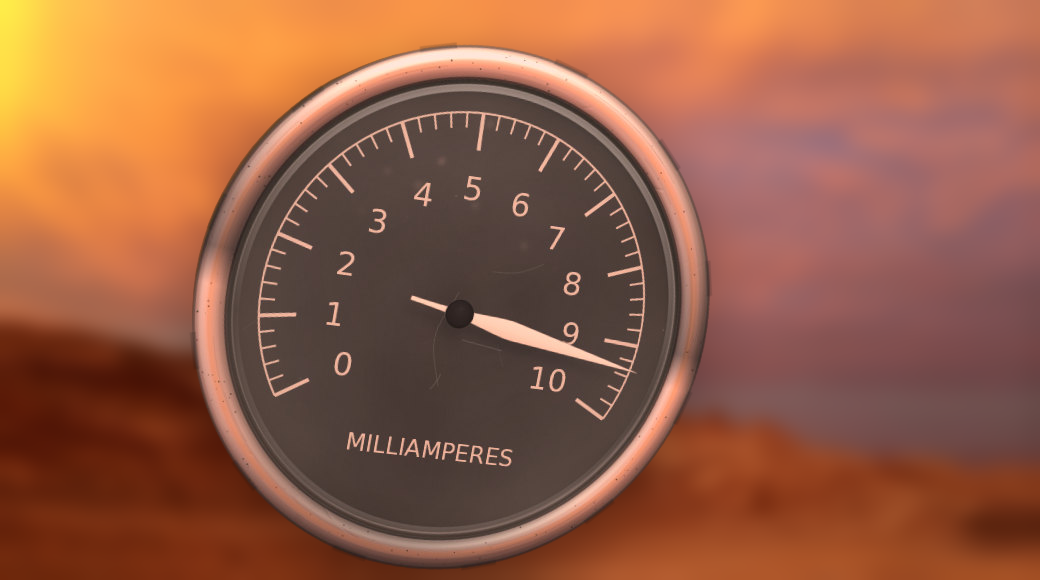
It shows {"value": 9.3, "unit": "mA"}
